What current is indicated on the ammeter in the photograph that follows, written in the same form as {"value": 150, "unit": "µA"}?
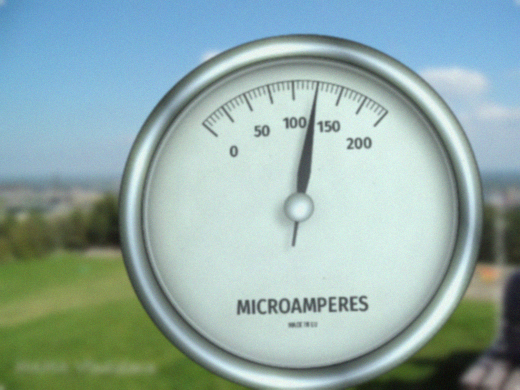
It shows {"value": 125, "unit": "µA"}
